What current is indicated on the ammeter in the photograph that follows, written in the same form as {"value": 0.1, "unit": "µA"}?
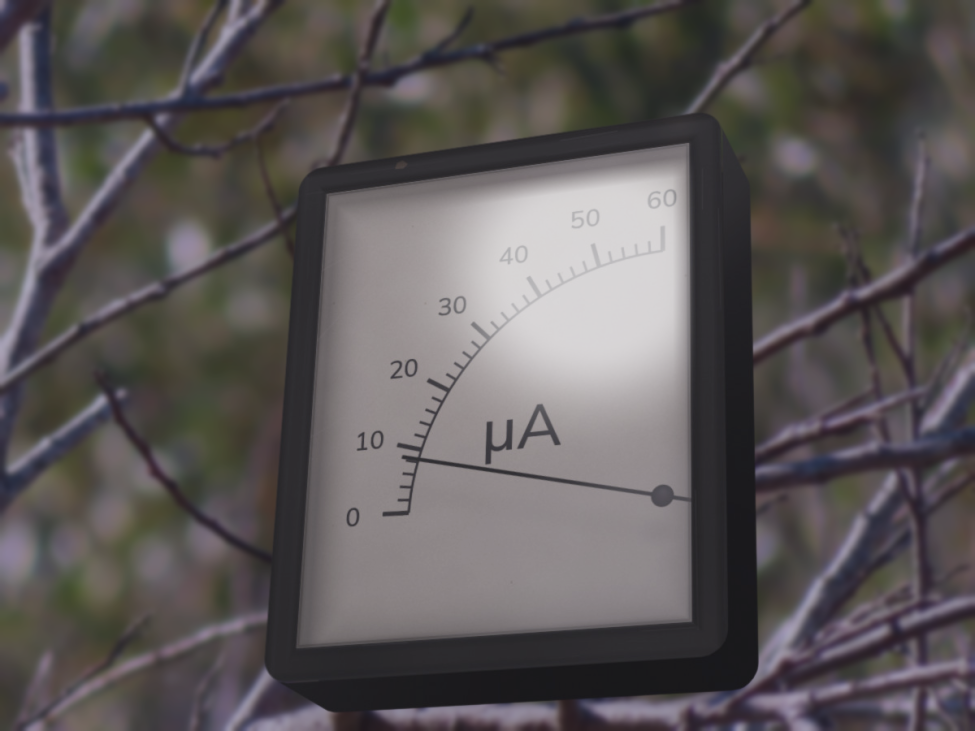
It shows {"value": 8, "unit": "µA"}
